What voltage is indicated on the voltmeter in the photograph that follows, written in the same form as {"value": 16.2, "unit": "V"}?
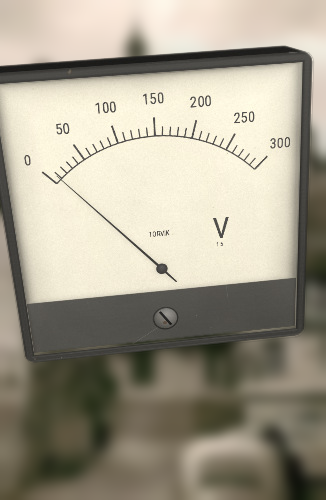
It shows {"value": 10, "unit": "V"}
